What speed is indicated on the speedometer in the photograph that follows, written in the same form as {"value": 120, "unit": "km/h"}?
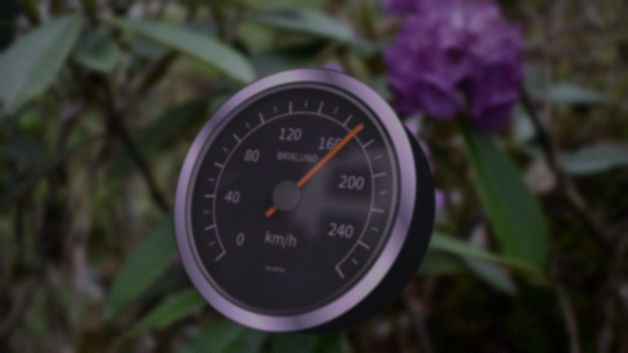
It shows {"value": 170, "unit": "km/h"}
